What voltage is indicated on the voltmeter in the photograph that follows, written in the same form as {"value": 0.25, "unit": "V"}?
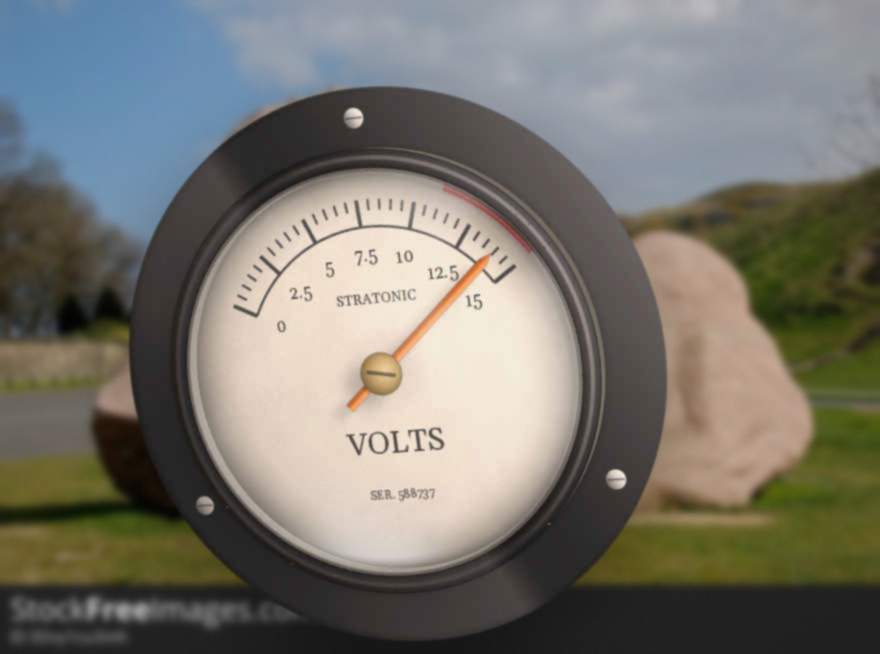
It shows {"value": 14, "unit": "V"}
